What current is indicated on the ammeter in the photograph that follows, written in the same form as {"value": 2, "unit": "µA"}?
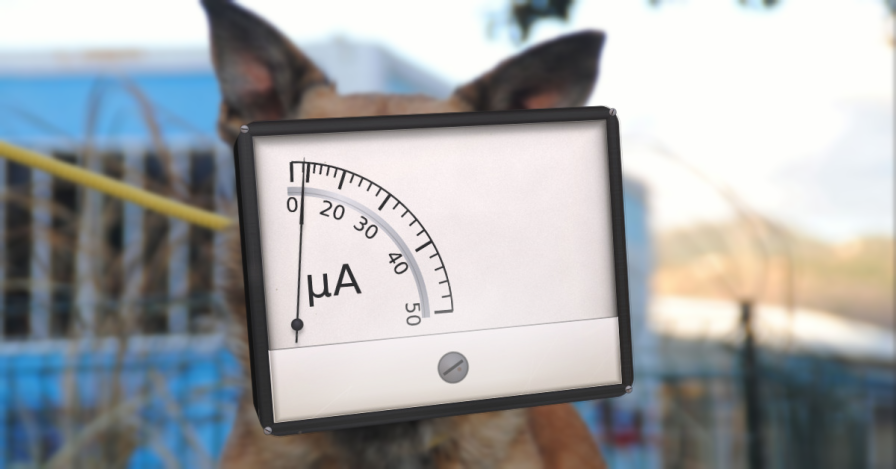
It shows {"value": 8, "unit": "µA"}
